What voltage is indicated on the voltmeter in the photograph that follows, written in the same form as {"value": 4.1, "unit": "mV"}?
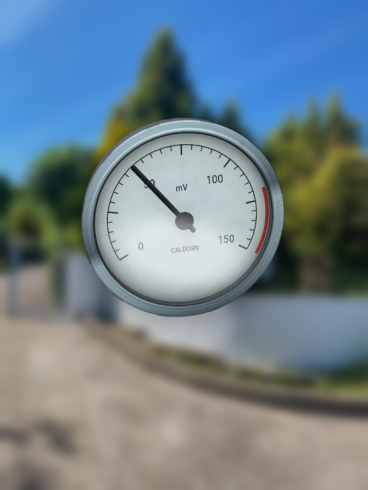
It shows {"value": 50, "unit": "mV"}
